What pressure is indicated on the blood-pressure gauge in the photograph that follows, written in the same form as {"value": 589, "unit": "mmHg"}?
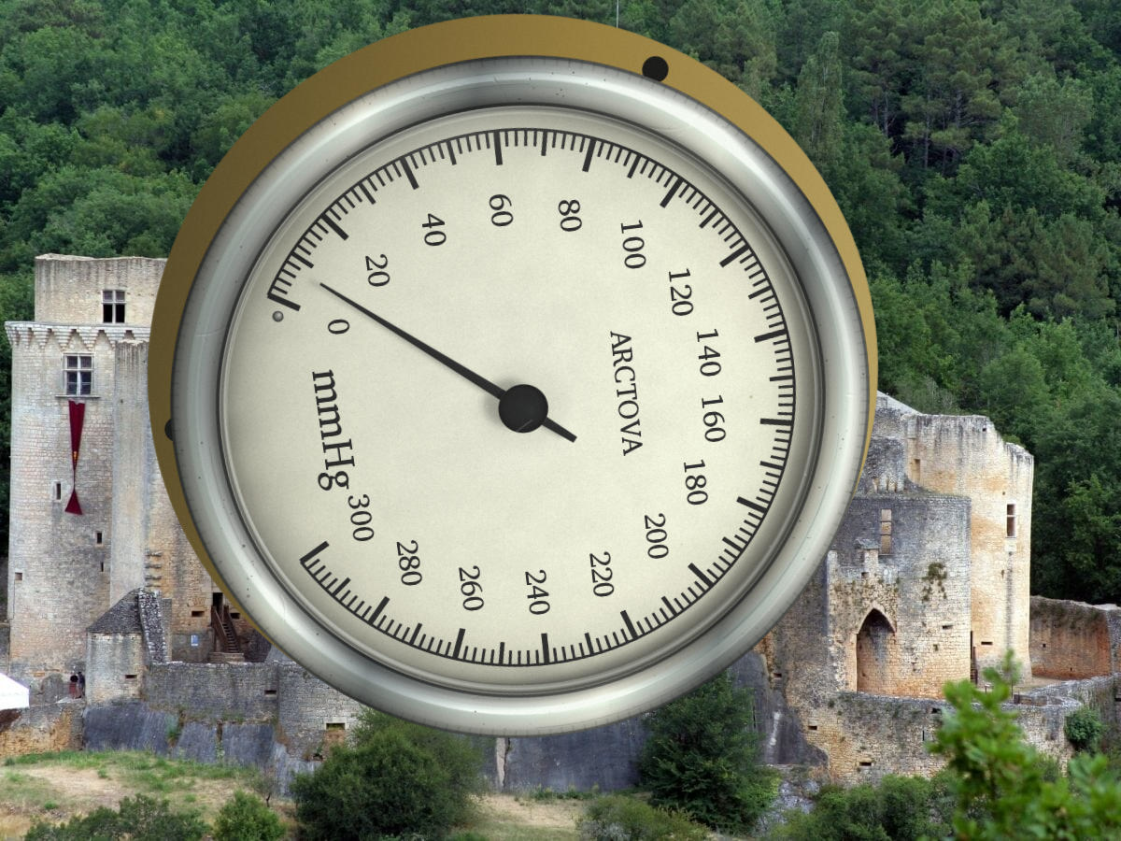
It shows {"value": 8, "unit": "mmHg"}
